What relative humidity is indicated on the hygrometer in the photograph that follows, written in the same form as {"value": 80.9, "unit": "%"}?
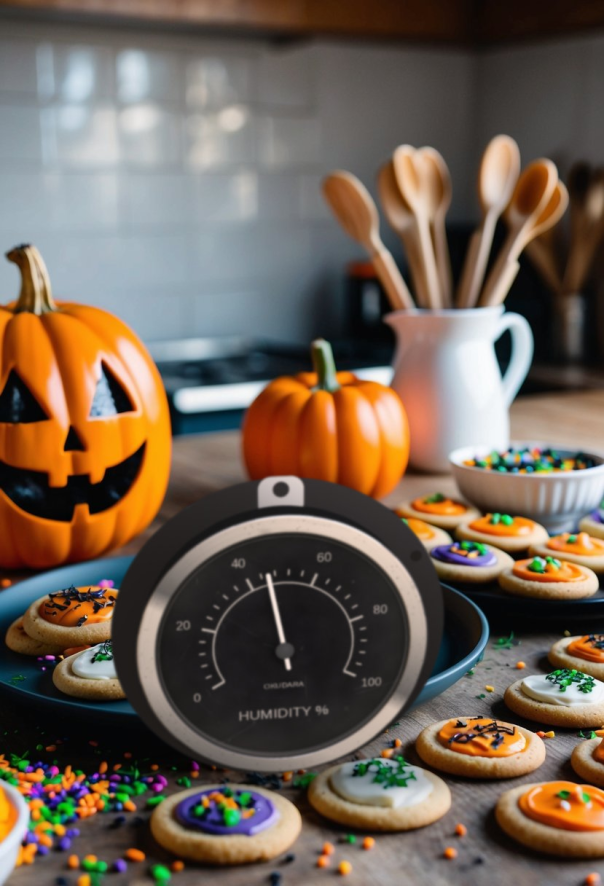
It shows {"value": 46, "unit": "%"}
